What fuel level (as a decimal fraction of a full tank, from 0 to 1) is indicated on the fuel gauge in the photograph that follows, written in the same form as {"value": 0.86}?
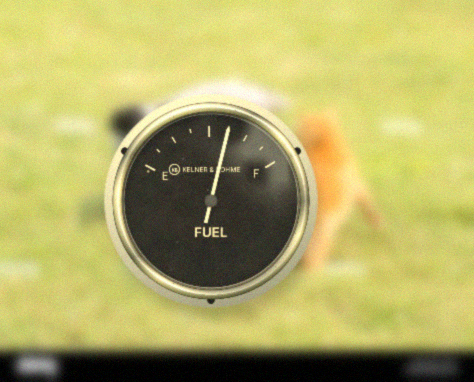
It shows {"value": 0.625}
